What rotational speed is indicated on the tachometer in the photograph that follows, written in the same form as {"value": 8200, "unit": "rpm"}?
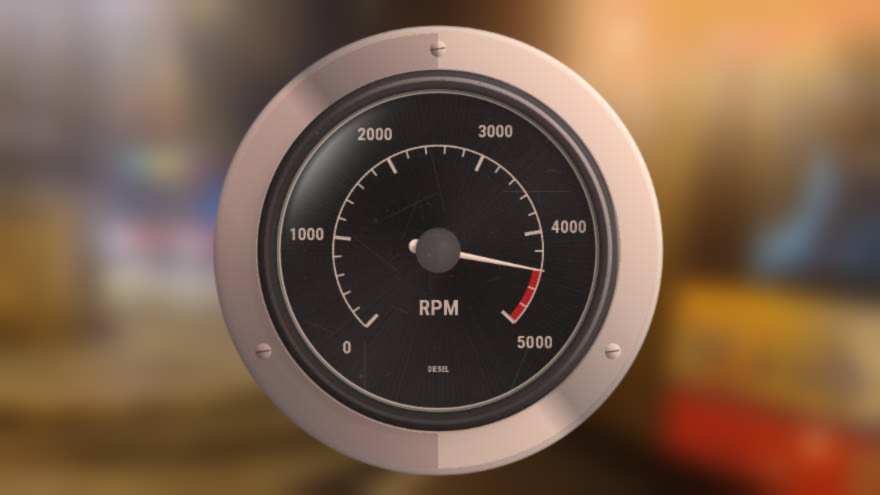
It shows {"value": 4400, "unit": "rpm"}
